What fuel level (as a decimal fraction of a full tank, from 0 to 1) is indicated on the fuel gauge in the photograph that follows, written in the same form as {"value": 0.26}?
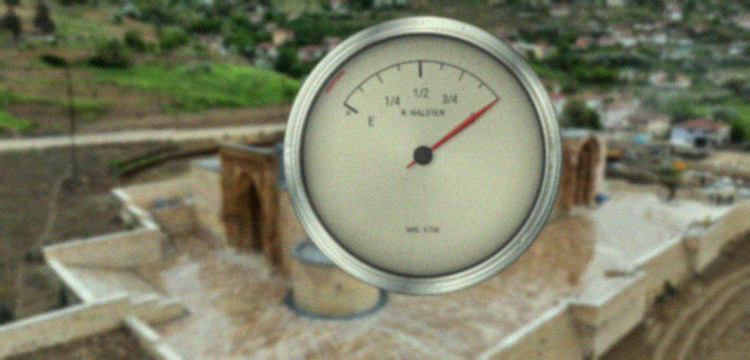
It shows {"value": 1}
